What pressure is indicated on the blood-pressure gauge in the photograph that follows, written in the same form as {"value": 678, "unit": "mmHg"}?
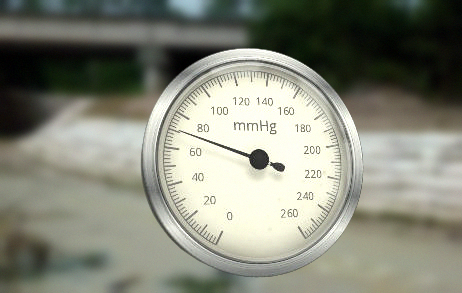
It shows {"value": 70, "unit": "mmHg"}
